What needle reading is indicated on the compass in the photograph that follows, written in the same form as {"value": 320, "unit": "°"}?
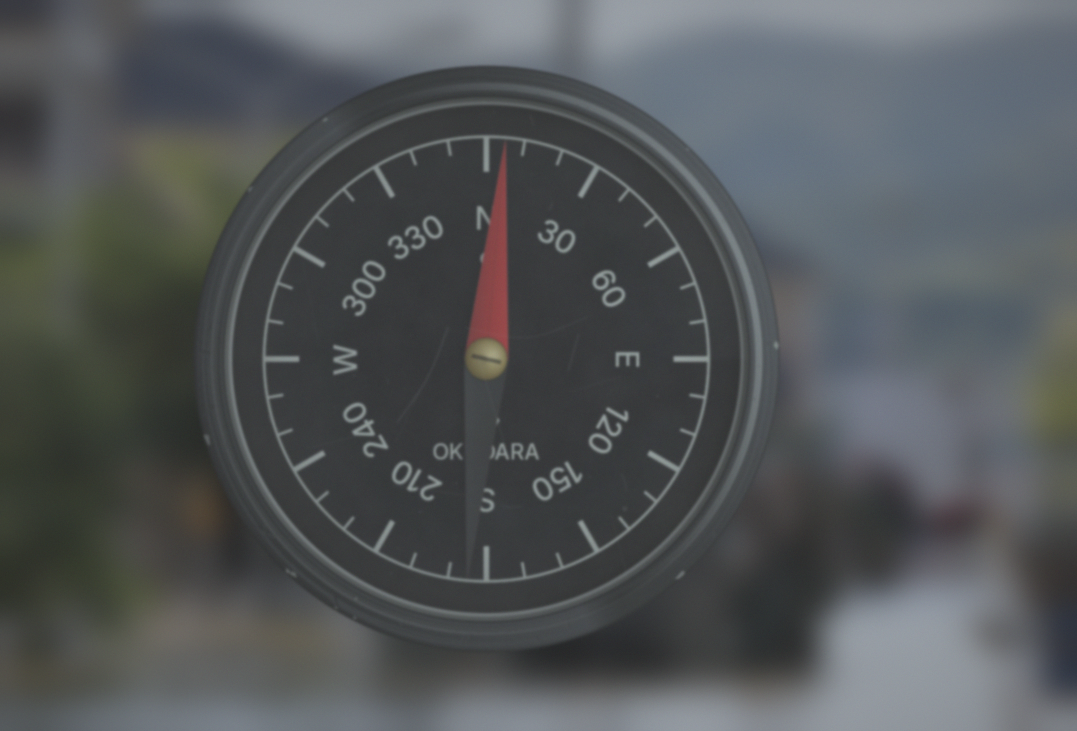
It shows {"value": 5, "unit": "°"}
